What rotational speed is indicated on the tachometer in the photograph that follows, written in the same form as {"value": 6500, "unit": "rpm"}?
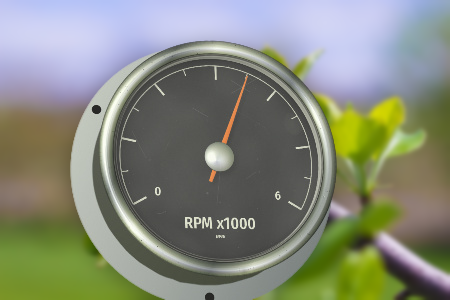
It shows {"value": 3500, "unit": "rpm"}
